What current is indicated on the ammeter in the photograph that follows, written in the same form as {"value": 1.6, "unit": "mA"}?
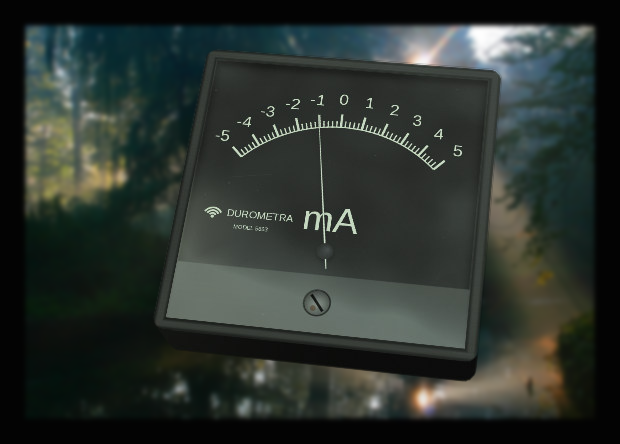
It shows {"value": -1, "unit": "mA"}
